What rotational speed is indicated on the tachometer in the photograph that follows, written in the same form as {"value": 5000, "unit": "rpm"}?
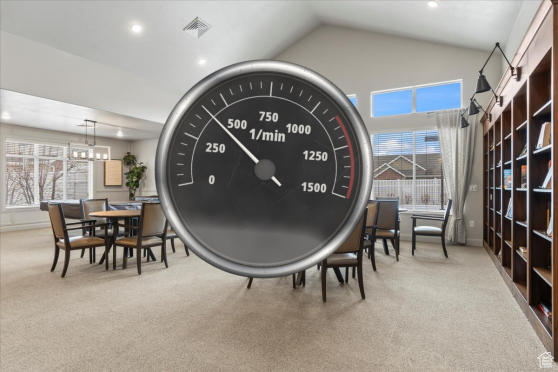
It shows {"value": 400, "unit": "rpm"}
